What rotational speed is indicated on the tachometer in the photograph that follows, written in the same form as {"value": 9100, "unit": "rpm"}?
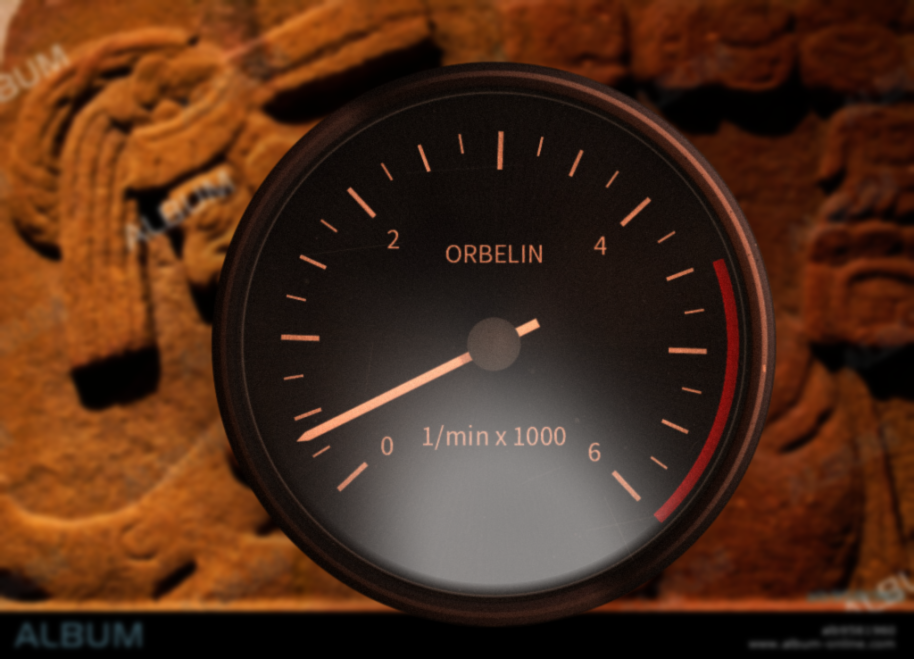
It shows {"value": 375, "unit": "rpm"}
